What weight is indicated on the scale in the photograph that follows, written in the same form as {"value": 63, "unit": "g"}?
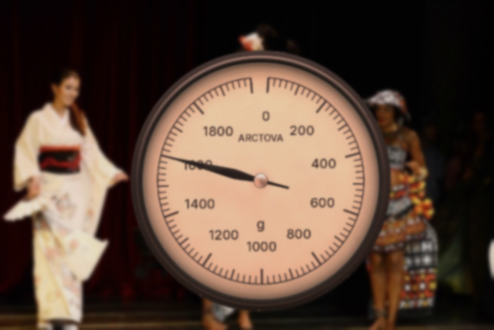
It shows {"value": 1600, "unit": "g"}
